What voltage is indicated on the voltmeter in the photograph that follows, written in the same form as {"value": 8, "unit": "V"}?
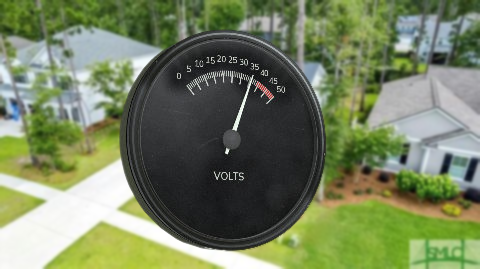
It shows {"value": 35, "unit": "V"}
